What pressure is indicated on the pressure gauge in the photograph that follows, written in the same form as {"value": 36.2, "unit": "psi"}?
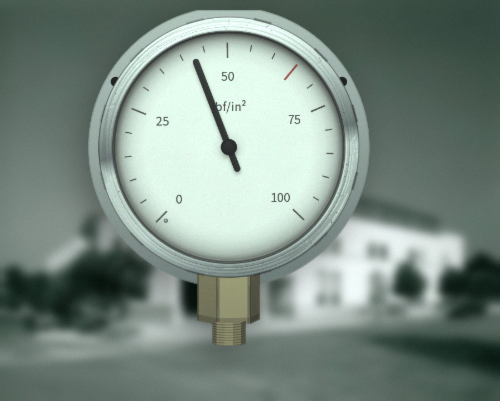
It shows {"value": 42.5, "unit": "psi"}
